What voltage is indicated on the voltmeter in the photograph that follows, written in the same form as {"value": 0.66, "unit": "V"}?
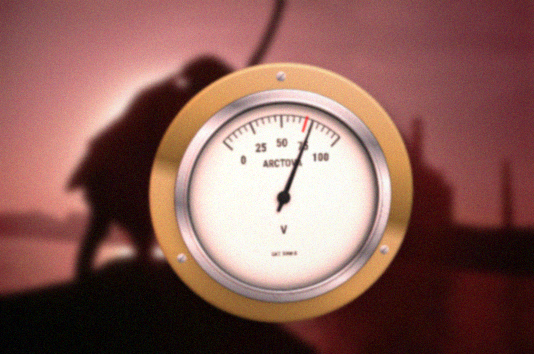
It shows {"value": 75, "unit": "V"}
